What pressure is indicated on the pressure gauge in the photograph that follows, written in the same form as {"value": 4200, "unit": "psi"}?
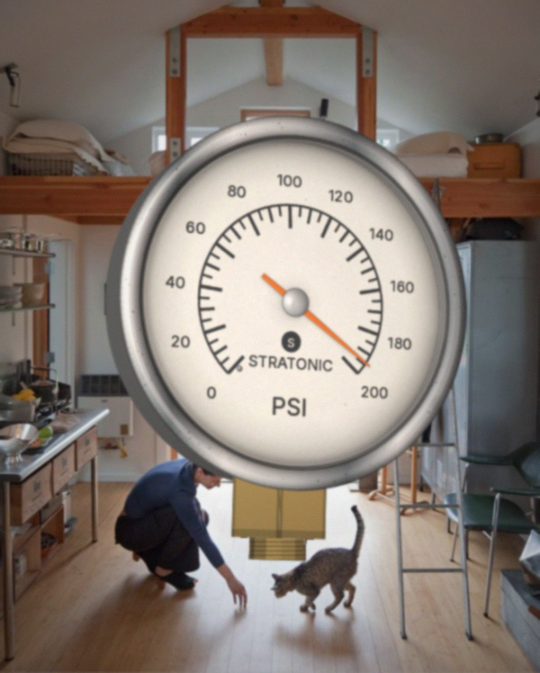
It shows {"value": 195, "unit": "psi"}
